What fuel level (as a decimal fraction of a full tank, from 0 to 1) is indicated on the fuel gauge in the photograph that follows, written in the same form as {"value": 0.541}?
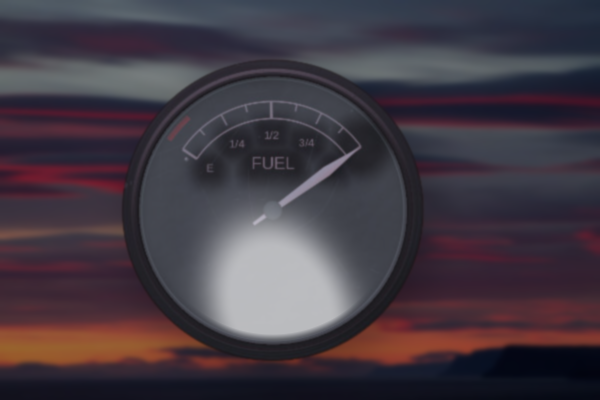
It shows {"value": 1}
